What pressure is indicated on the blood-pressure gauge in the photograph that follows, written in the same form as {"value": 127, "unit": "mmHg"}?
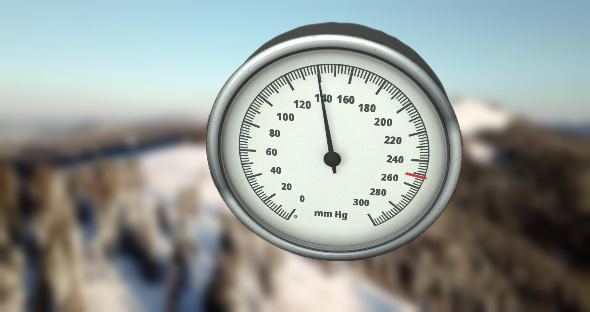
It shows {"value": 140, "unit": "mmHg"}
